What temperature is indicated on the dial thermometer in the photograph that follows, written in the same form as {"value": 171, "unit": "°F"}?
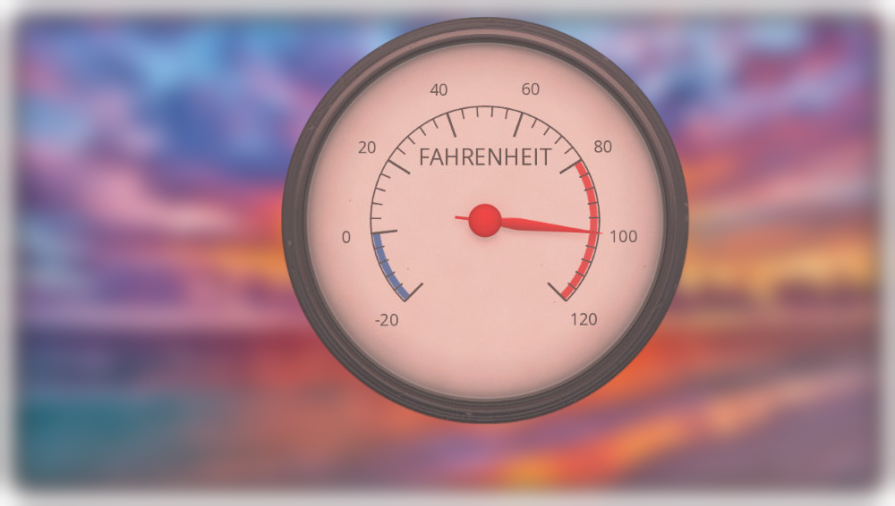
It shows {"value": 100, "unit": "°F"}
